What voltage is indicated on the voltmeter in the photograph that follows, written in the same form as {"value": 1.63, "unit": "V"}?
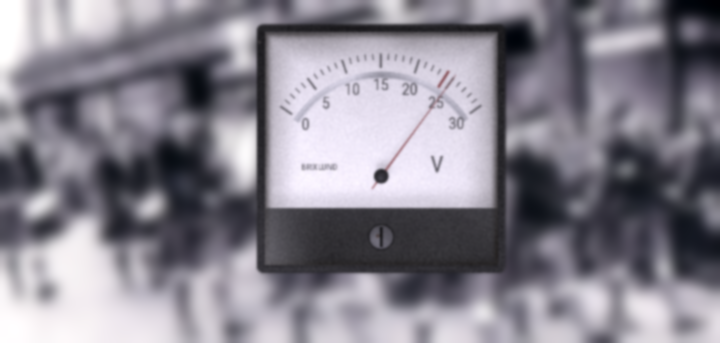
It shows {"value": 25, "unit": "V"}
